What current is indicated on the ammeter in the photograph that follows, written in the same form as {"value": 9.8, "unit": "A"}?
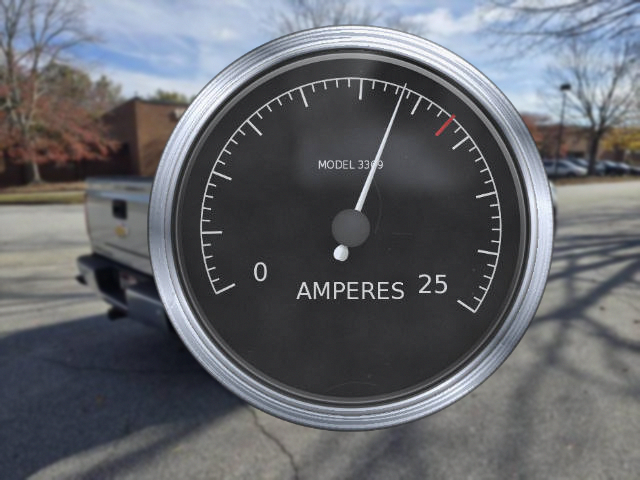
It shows {"value": 14.25, "unit": "A"}
